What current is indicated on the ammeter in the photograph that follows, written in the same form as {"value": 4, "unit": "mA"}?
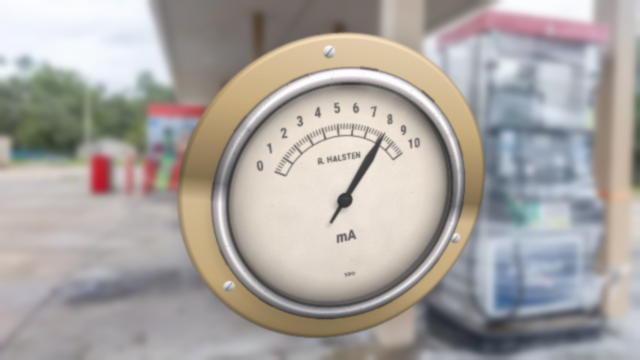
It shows {"value": 8, "unit": "mA"}
